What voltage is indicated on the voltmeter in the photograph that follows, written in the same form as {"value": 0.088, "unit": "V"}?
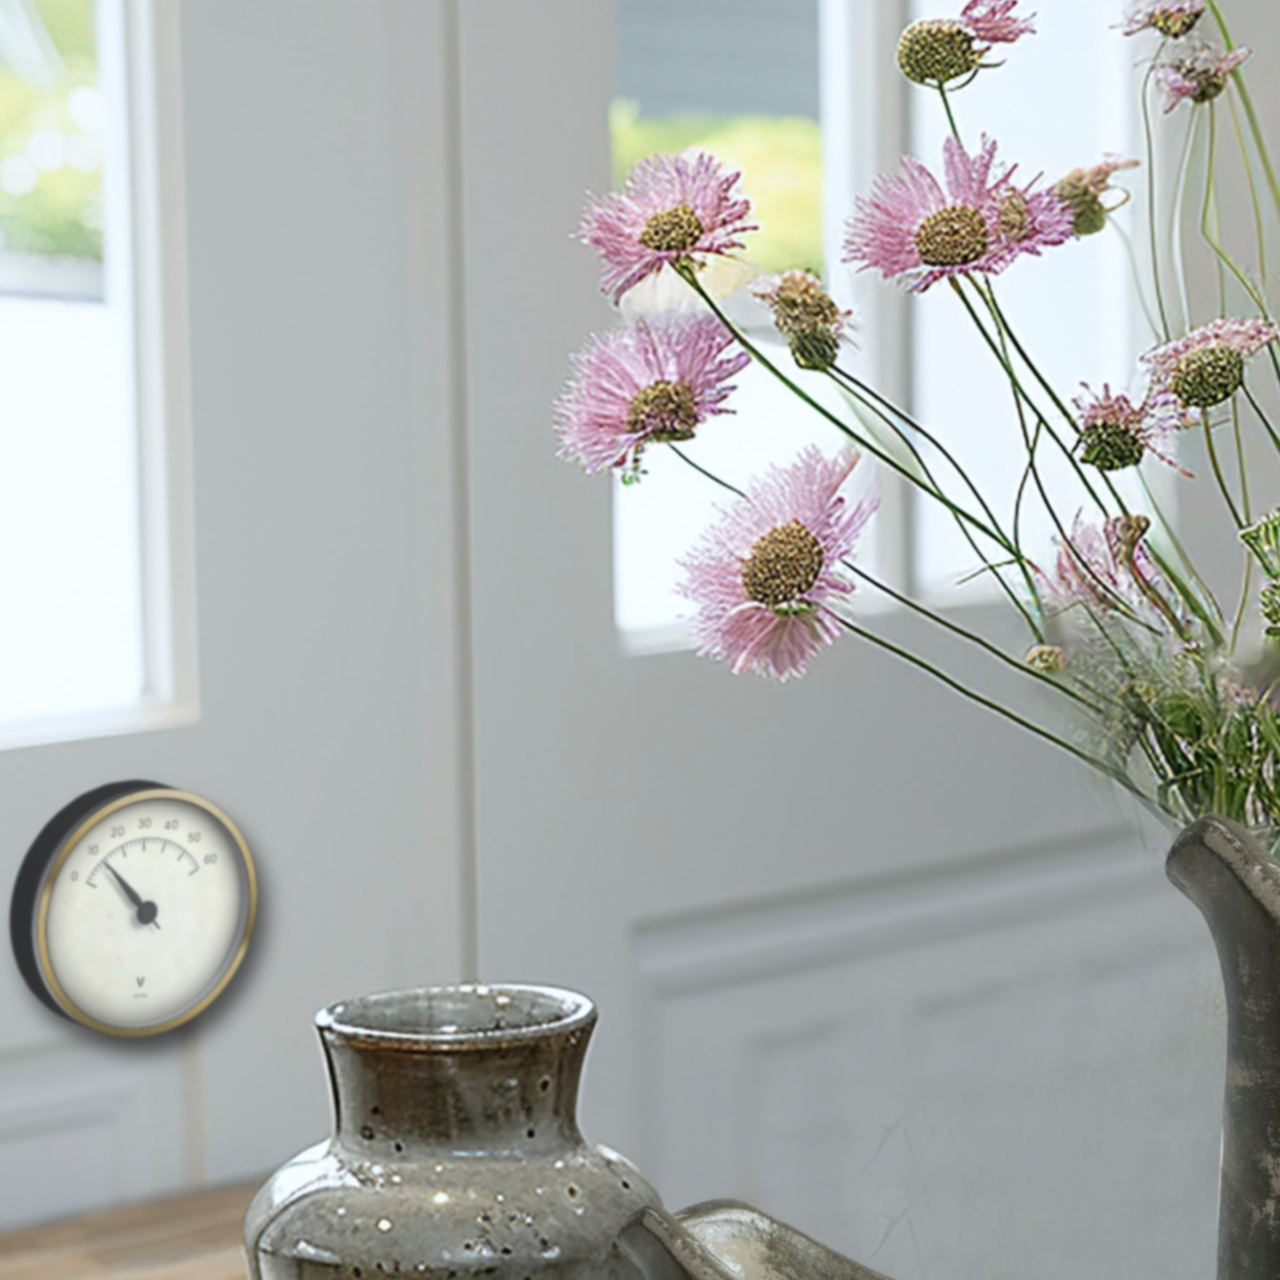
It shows {"value": 10, "unit": "V"}
